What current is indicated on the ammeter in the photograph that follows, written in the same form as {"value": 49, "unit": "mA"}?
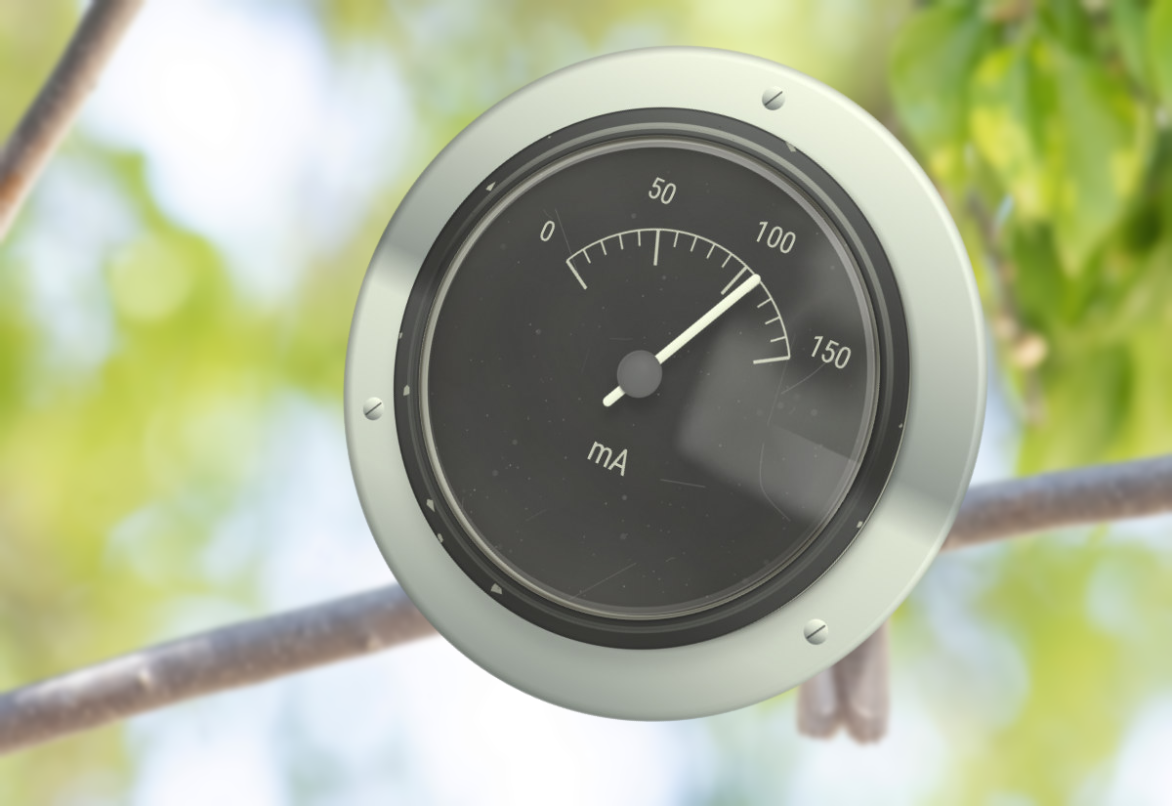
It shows {"value": 110, "unit": "mA"}
